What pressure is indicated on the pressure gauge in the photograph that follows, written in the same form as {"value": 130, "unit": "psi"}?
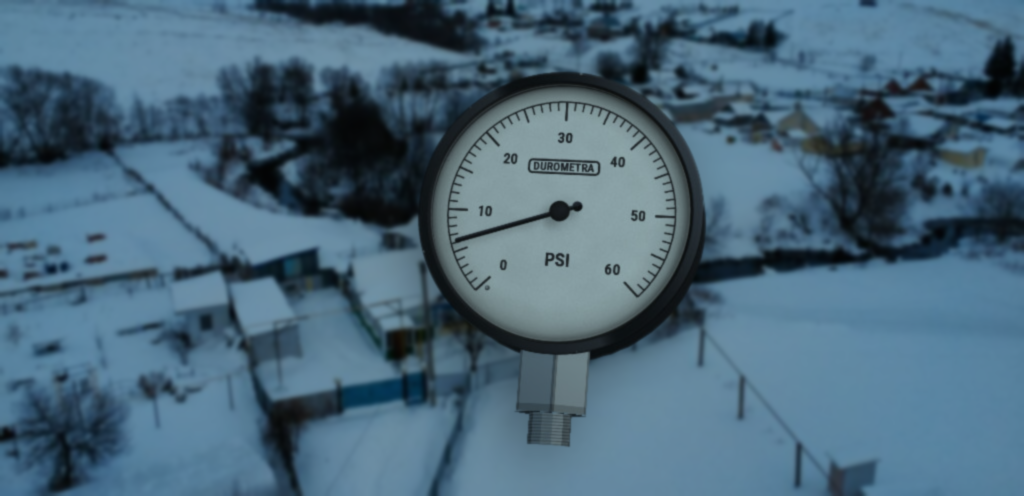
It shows {"value": 6, "unit": "psi"}
